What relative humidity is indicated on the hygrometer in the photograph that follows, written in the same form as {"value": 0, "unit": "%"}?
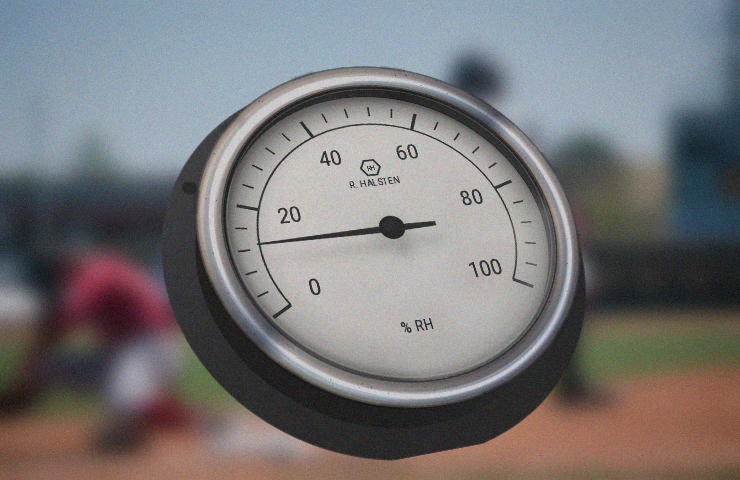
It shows {"value": 12, "unit": "%"}
